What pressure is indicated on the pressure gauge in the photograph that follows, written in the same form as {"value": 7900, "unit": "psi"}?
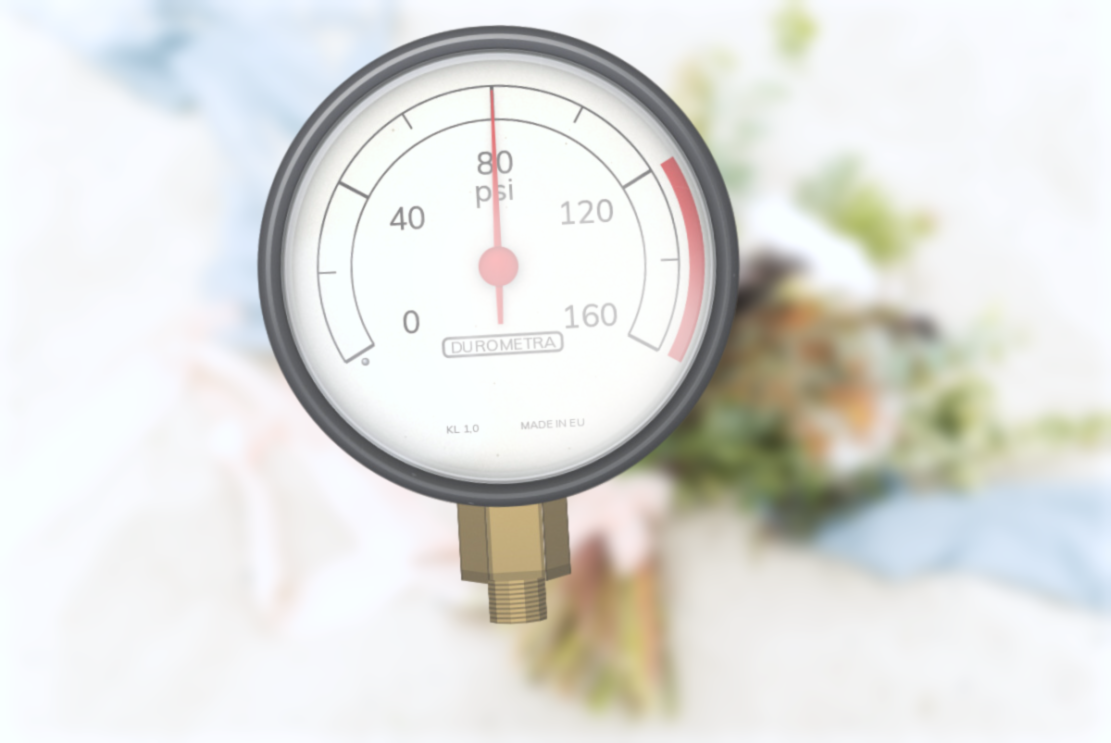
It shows {"value": 80, "unit": "psi"}
